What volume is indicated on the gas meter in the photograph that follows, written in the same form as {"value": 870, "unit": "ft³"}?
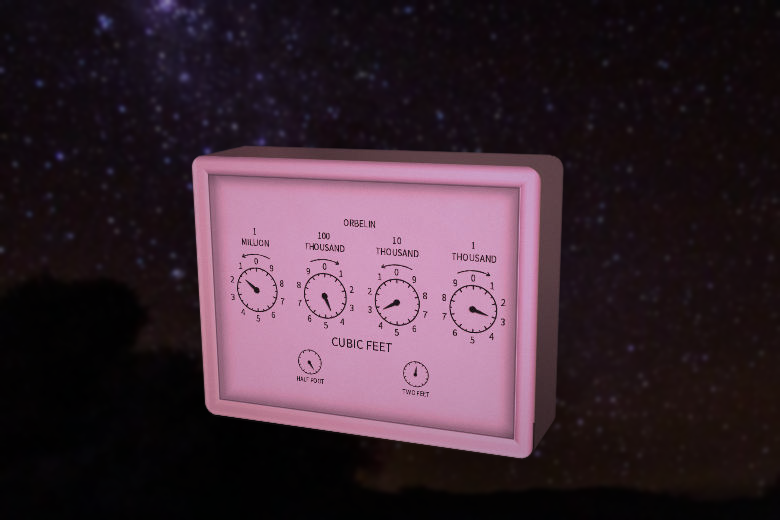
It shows {"value": 143300, "unit": "ft³"}
